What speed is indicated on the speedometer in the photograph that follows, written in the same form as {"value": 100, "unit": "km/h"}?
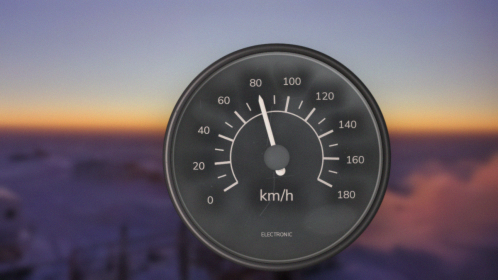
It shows {"value": 80, "unit": "km/h"}
